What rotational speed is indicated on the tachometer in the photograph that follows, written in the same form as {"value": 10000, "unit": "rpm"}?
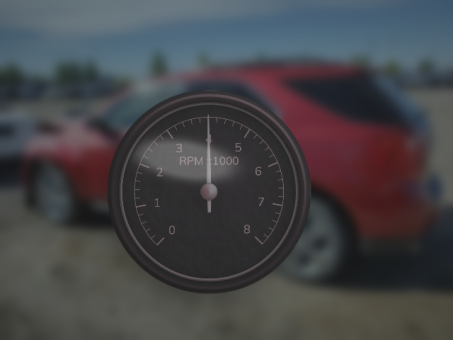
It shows {"value": 4000, "unit": "rpm"}
